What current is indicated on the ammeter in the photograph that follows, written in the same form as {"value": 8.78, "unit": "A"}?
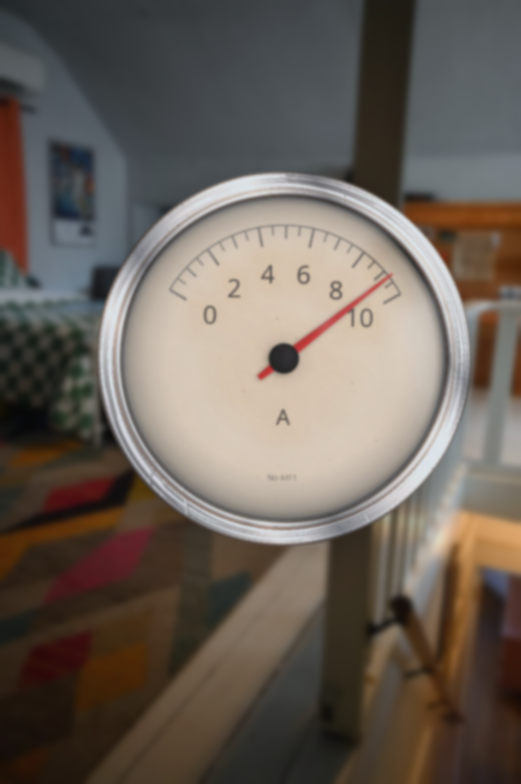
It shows {"value": 9.25, "unit": "A"}
